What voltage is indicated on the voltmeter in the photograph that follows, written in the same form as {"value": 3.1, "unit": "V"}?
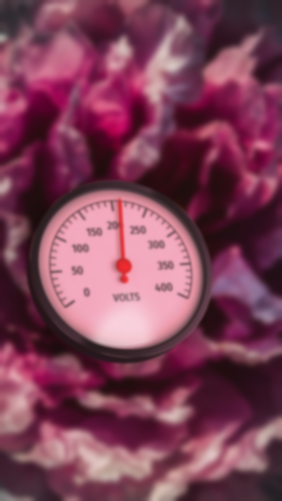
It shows {"value": 210, "unit": "V"}
